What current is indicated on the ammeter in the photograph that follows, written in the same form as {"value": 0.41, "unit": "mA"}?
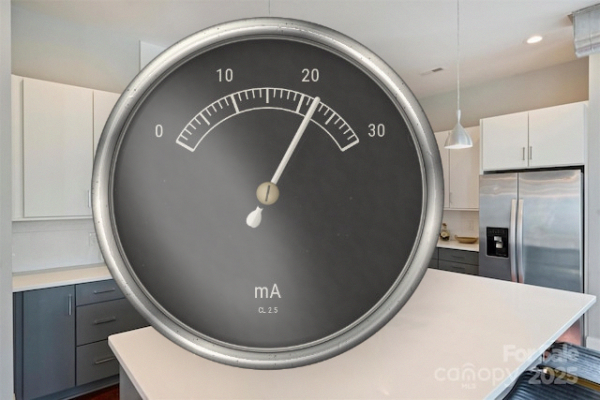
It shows {"value": 22, "unit": "mA"}
